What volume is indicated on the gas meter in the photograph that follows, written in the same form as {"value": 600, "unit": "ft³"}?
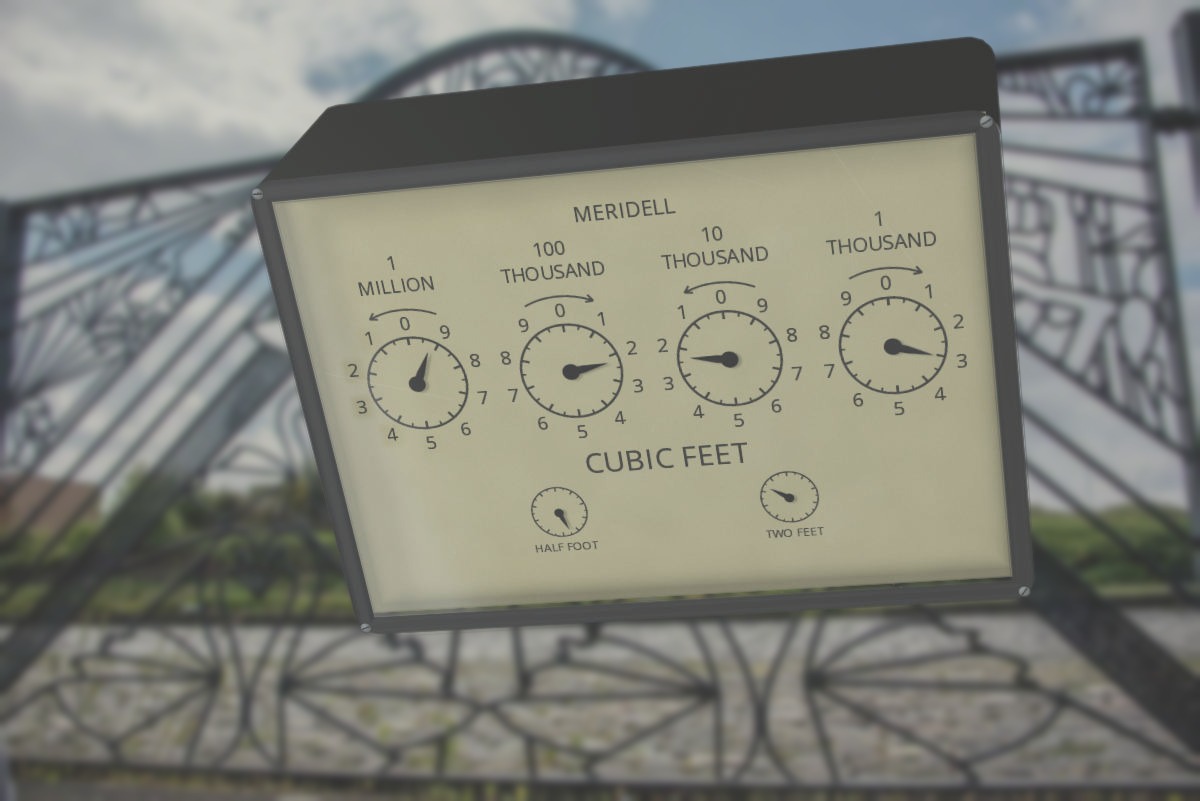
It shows {"value": 922300, "unit": "ft³"}
